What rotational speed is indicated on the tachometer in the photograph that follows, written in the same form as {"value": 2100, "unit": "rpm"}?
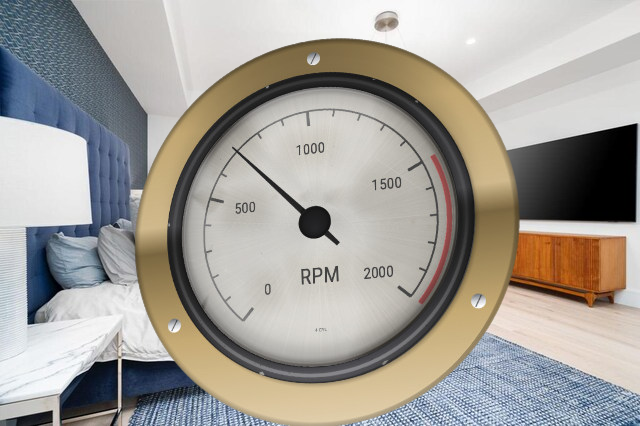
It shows {"value": 700, "unit": "rpm"}
